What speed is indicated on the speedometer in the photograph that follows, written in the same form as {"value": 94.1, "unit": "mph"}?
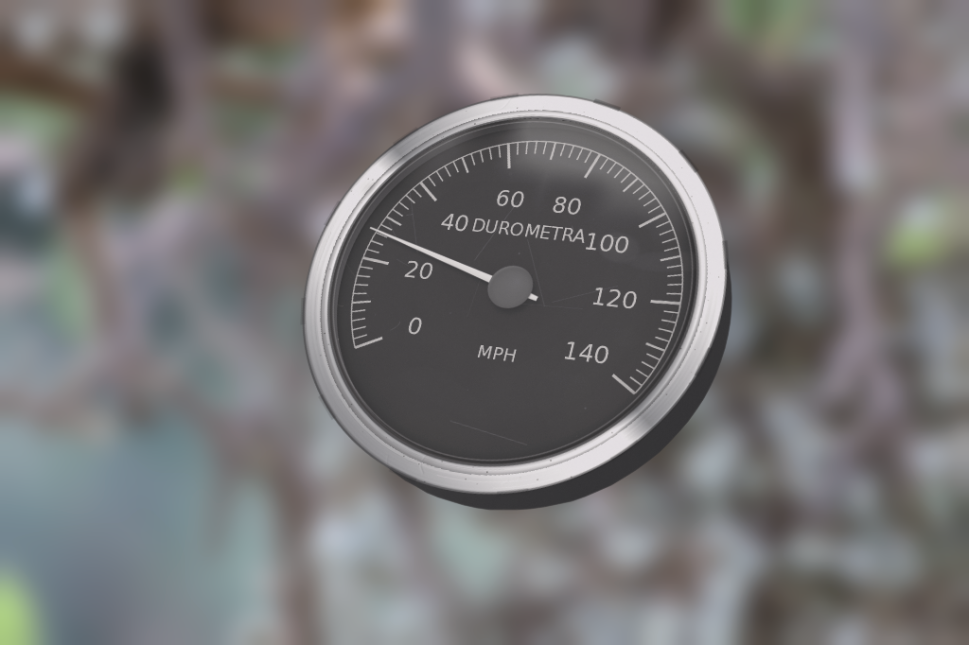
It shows {"value": 26, "unit": "mph"}
